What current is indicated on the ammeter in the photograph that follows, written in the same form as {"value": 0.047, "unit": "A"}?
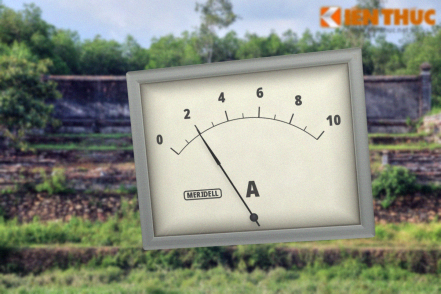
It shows {"value": 2, "unit": "A"}
